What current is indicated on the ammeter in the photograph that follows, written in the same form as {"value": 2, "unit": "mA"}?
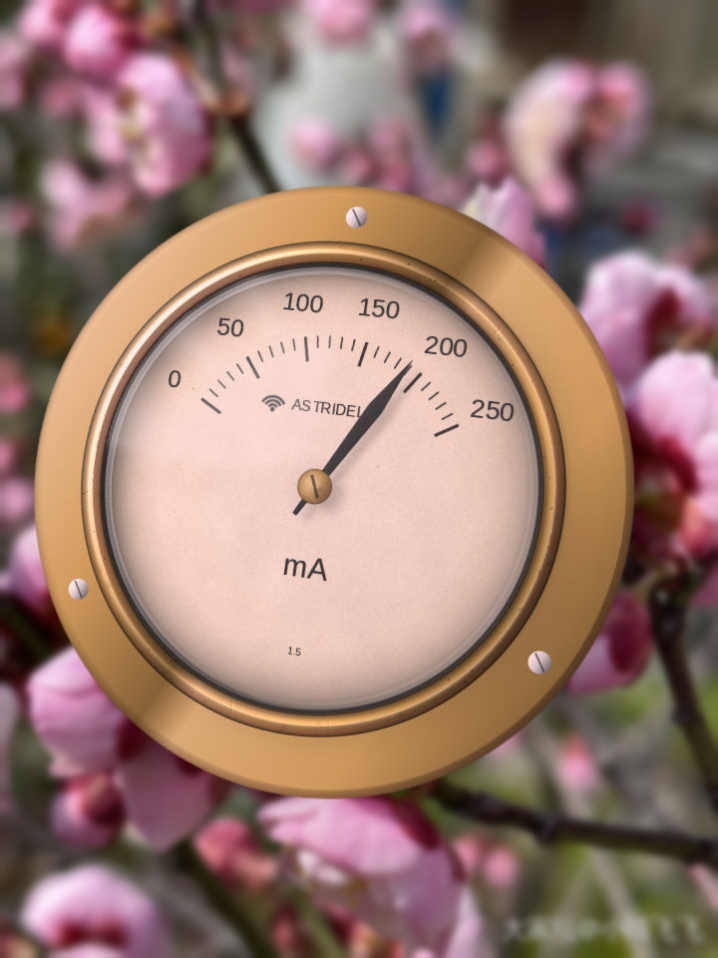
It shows {"value": 190, "unit": "mA"}
